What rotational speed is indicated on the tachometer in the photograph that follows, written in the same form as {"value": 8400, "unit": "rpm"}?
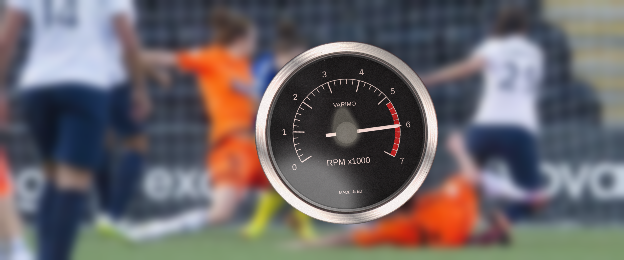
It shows {"value": 6000, "unit": "rpm"}
